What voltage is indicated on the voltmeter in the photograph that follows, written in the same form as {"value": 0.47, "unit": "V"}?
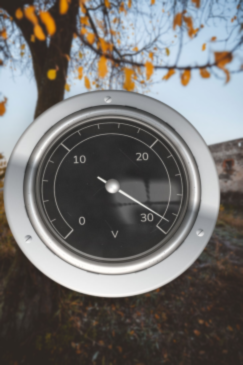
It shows {"value": 29, "unit": "V"}
